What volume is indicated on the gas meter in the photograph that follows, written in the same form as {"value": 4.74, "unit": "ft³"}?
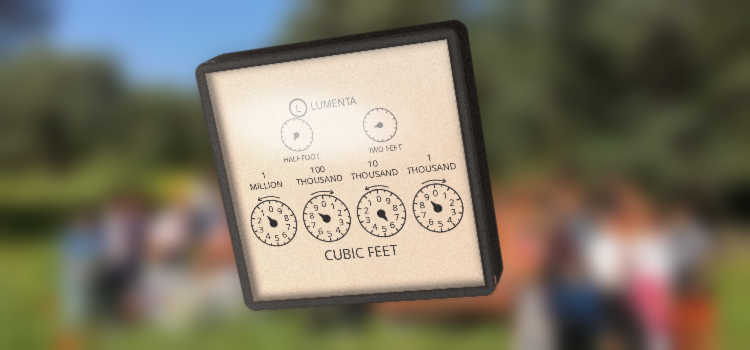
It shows {"value": 85900, "unit": "ft³"}
